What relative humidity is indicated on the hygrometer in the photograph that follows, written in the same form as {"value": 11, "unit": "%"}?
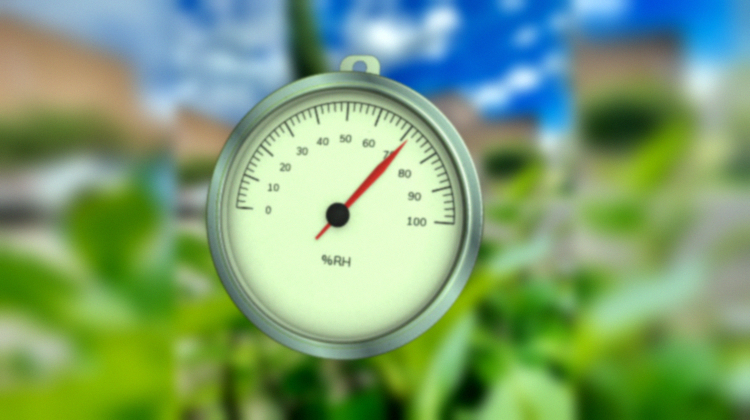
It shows {"value": 72, "unit": "%"}
